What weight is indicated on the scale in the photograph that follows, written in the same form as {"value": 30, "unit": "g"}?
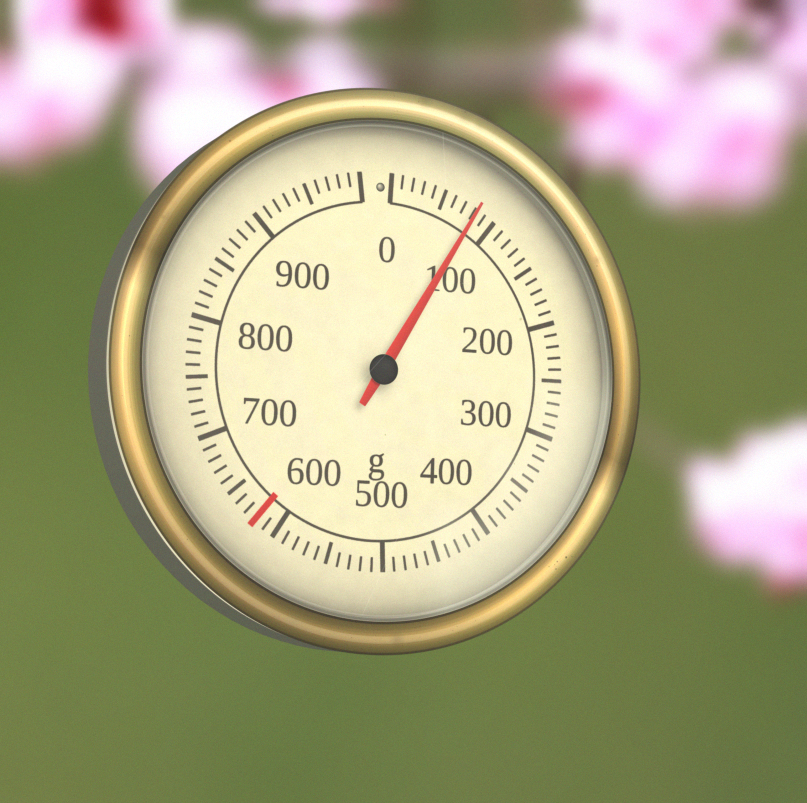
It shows {"value": 80, "unit": "g"}
